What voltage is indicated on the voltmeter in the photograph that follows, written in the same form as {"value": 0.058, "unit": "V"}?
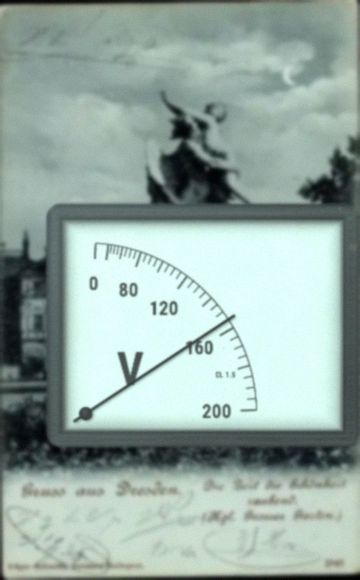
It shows {"value": 155, "unit": "V"}
